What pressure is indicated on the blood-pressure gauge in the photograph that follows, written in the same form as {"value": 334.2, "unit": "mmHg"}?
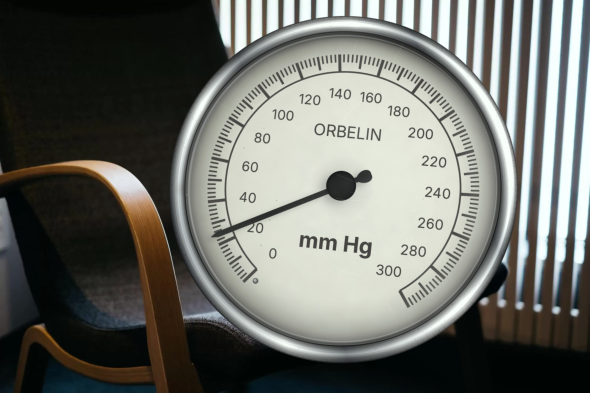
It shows {"value": 24, "unit": "mmHg"}
